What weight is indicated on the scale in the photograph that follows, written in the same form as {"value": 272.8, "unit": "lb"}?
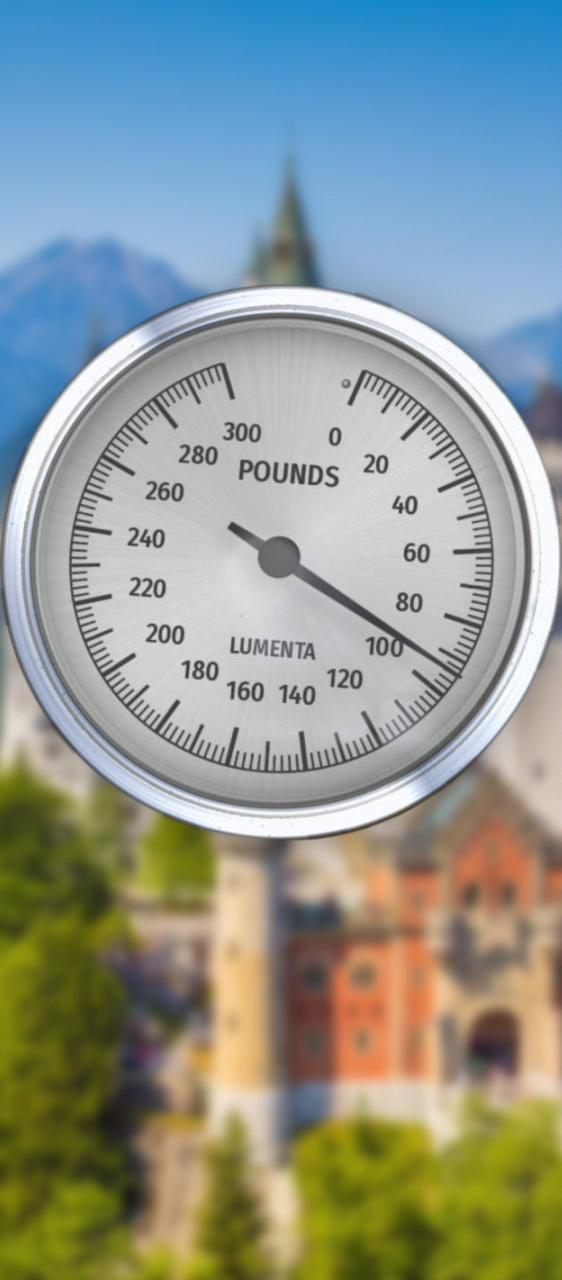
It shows {"value": 94, "unit": "lb"}
